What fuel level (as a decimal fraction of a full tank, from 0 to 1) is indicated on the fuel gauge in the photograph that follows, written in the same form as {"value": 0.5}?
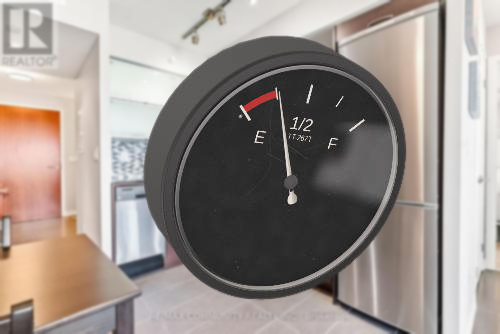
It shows {"value": 0.25}
